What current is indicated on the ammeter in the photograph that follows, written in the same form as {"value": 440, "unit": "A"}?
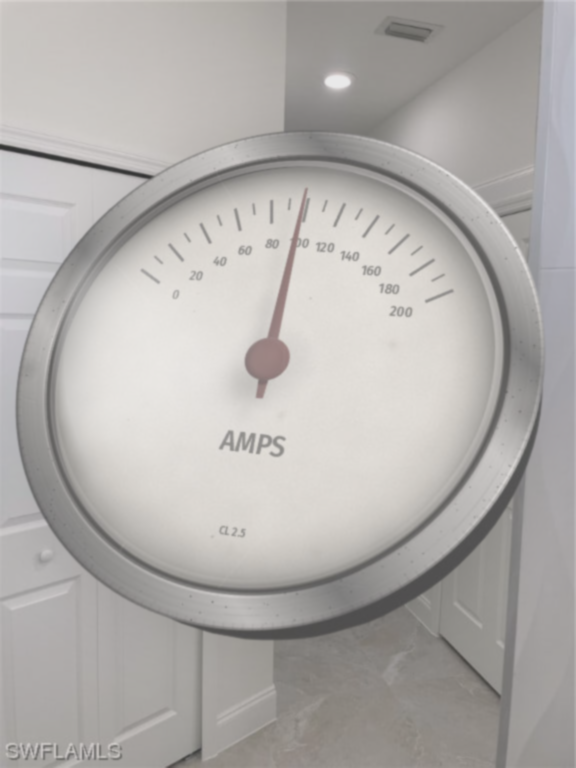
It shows {"value": 100, "unit": "A"}
